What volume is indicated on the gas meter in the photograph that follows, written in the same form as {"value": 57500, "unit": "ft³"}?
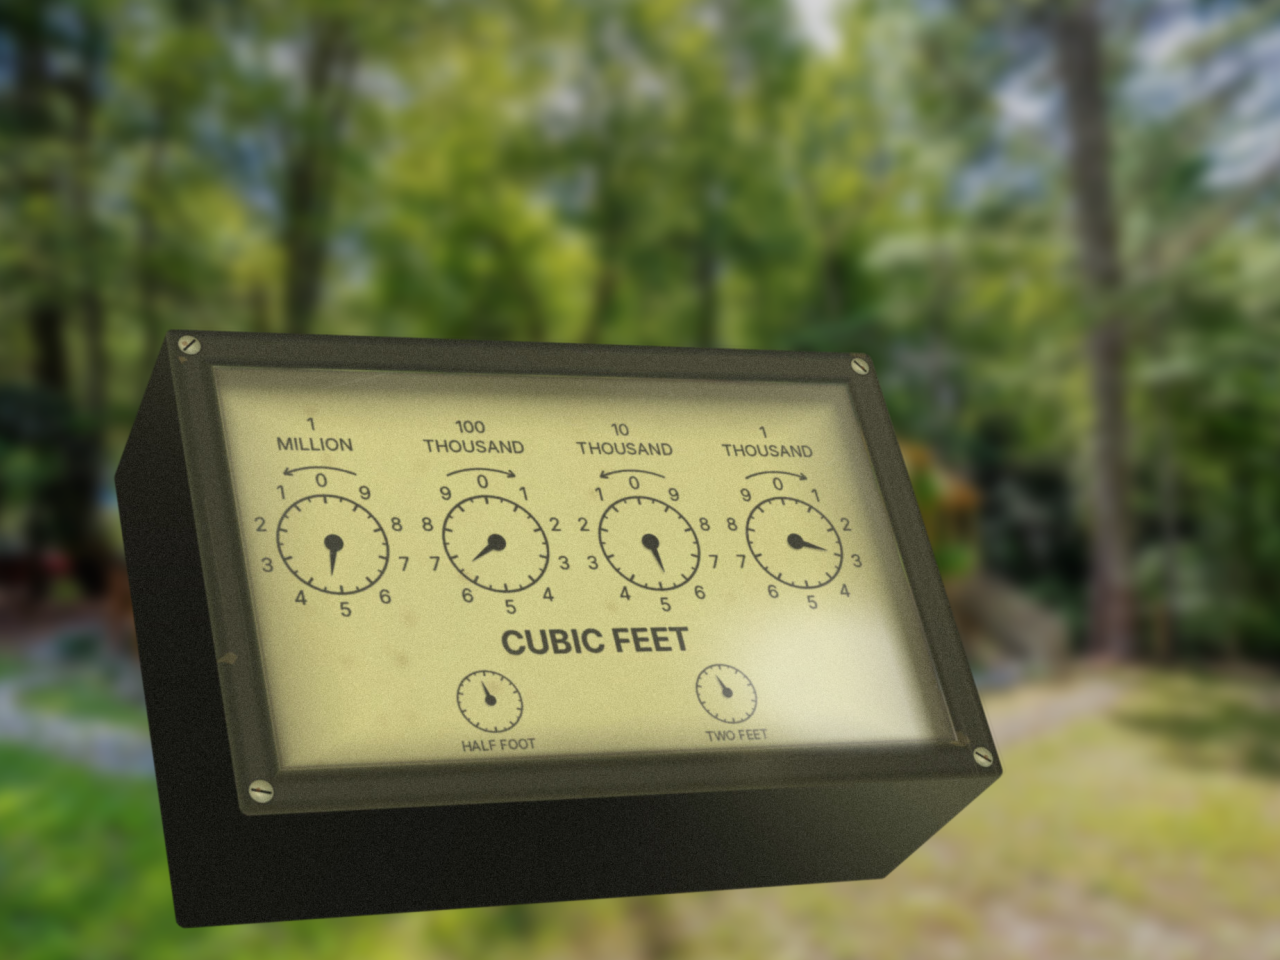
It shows {"value": 465300, "unit": "ft³"}
